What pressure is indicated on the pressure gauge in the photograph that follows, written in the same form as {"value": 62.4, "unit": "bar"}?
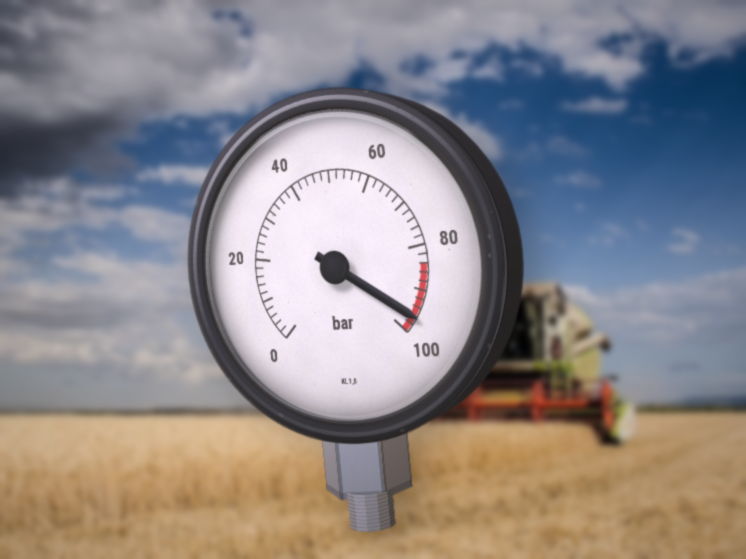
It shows {"value": 96, "unit": "bar"}
